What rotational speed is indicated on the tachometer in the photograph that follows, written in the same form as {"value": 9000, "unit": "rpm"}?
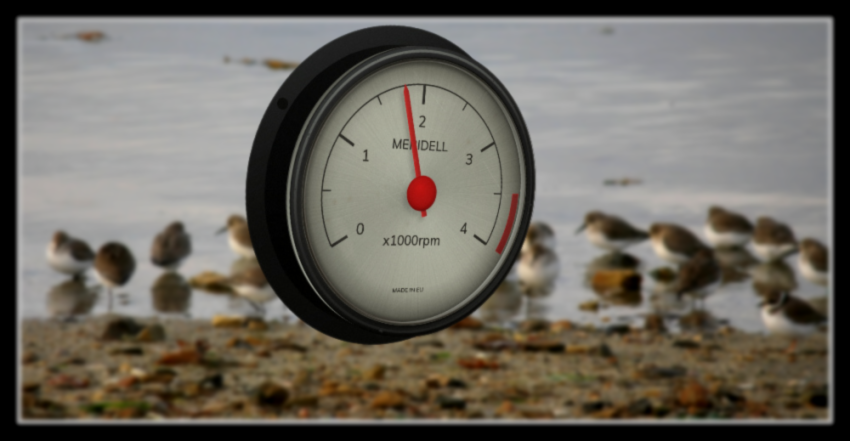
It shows {"value": 1750, "unit": "rpm"}
